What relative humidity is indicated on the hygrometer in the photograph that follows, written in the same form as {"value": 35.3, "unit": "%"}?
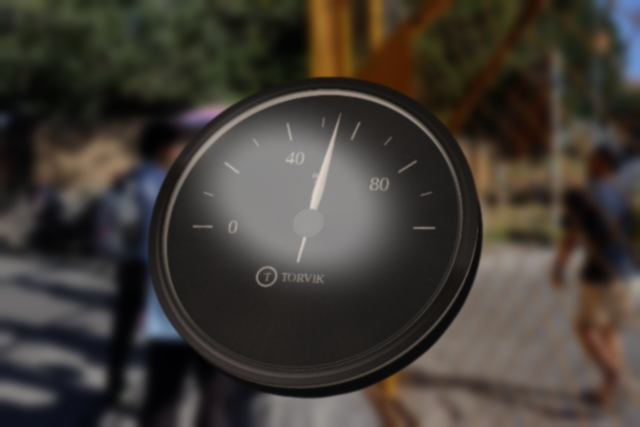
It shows {"value": 55, "unit": "%"}
